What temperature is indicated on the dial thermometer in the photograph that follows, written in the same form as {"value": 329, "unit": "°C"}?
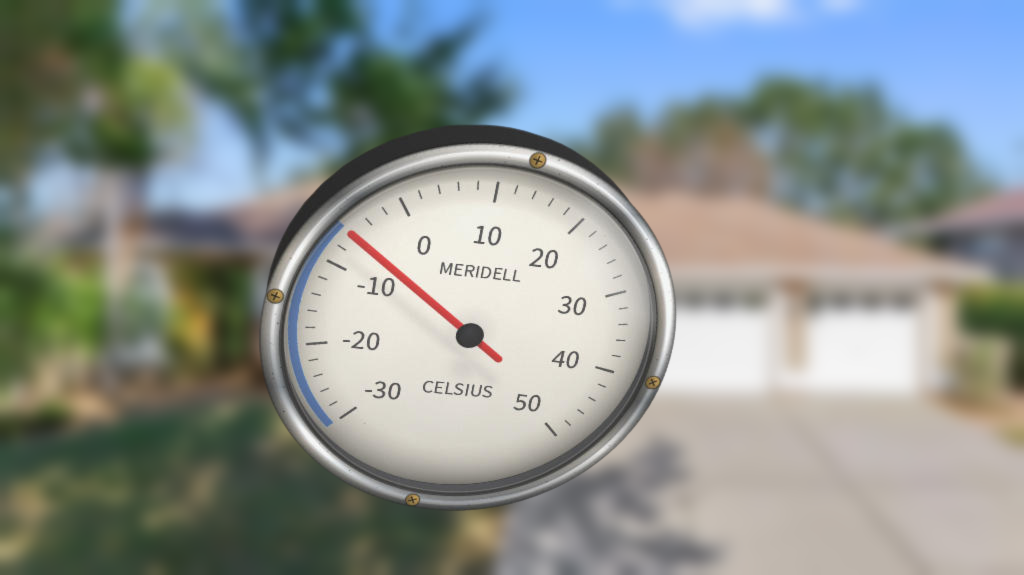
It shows {"value": -6, "unit": "°C"}
